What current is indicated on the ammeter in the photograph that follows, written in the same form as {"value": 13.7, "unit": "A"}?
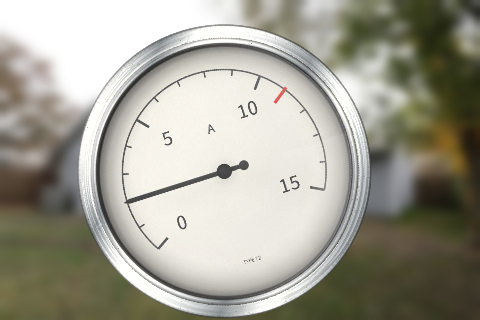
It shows {"value": 2, "unit": "A"}
